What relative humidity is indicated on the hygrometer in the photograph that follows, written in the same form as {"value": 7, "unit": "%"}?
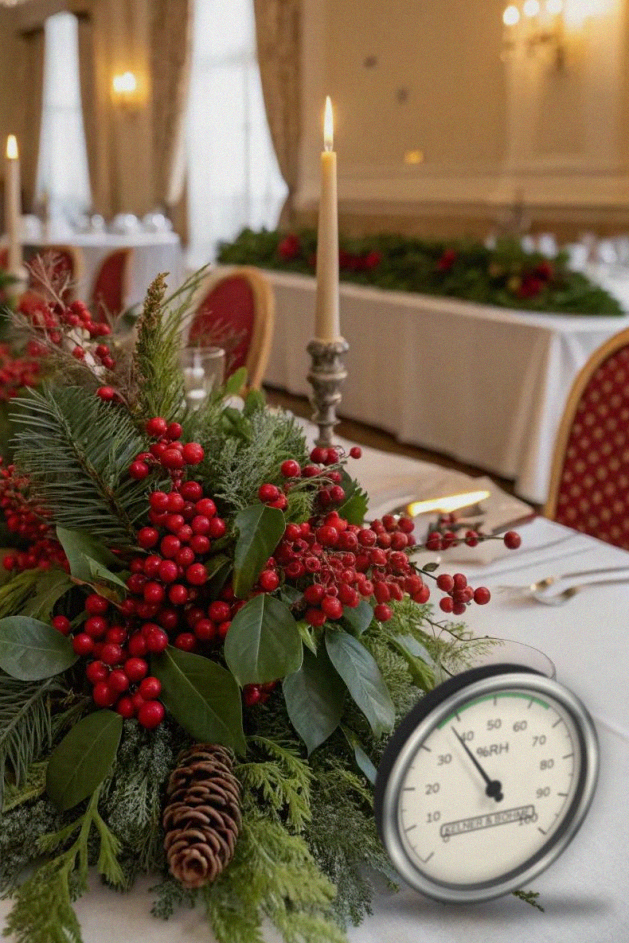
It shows {"value": 37.5, "unit": "%"}
